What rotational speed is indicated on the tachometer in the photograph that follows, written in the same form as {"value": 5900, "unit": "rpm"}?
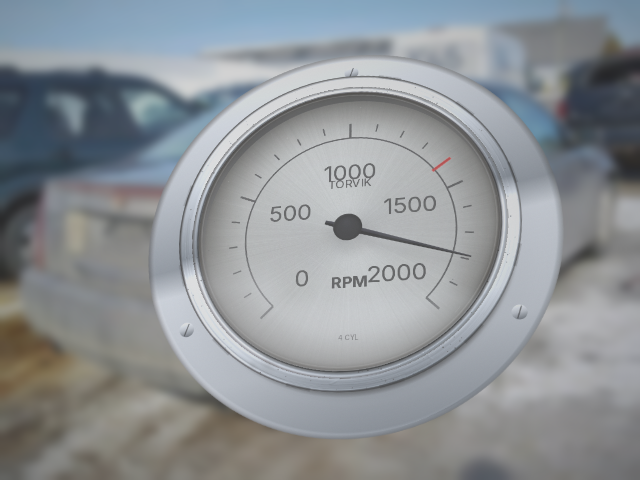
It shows {"value": 1800, "unit": "rpm"}
